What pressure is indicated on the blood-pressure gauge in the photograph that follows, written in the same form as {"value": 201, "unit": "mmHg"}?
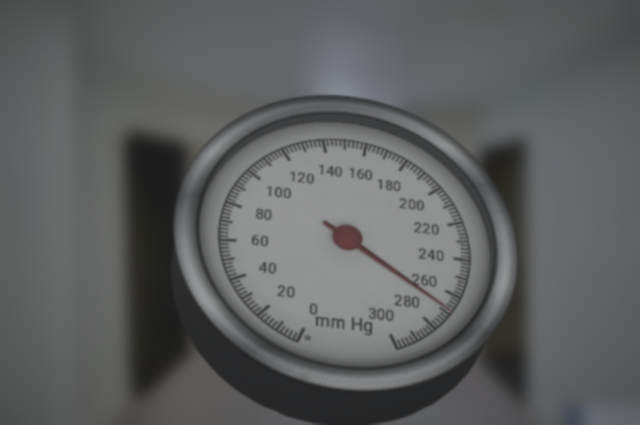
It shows {"value": 270, "unit": "mmHg"}
